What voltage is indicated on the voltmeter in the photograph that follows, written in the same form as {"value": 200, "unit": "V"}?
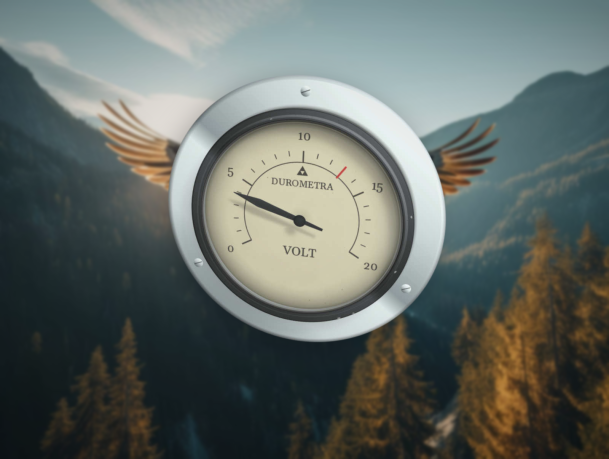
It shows {"value": 4, "unit": "V"}
